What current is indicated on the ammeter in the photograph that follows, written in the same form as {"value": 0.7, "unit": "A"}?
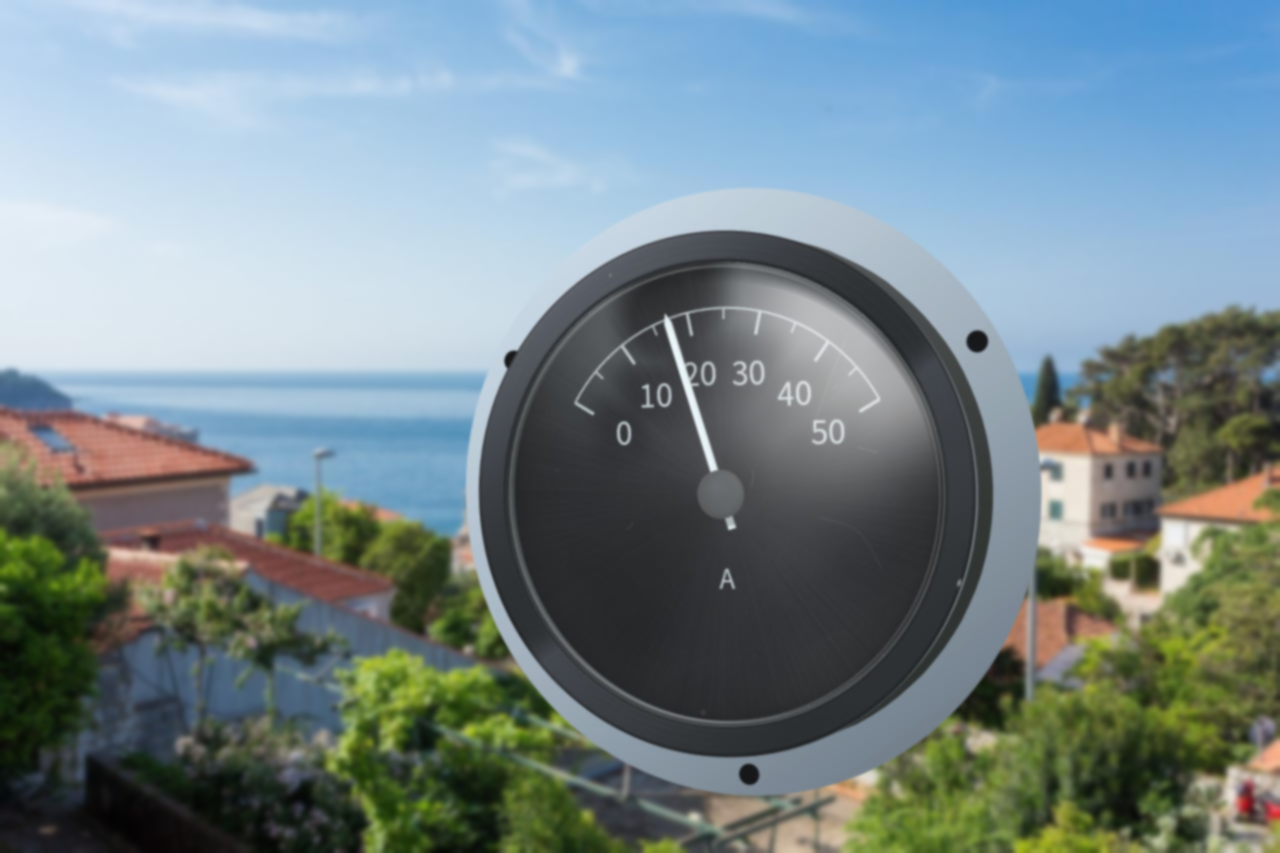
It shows {"value": 17.5, "unit": "A"}
